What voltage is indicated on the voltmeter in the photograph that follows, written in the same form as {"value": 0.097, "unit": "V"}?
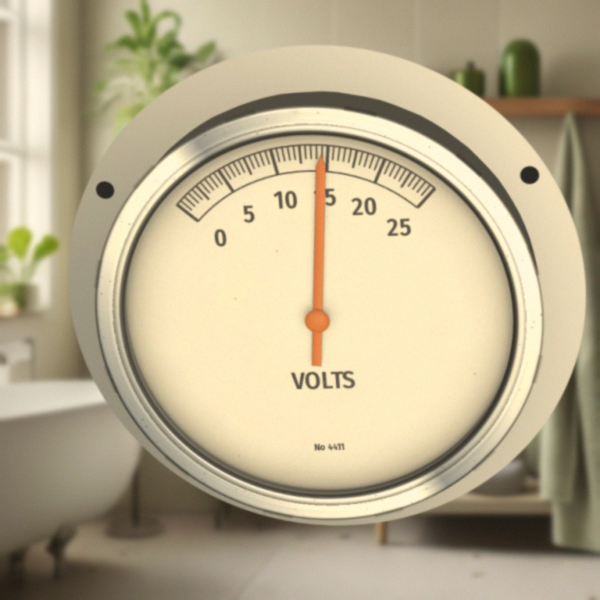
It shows {"value": 14.5, "unit": "V"}
